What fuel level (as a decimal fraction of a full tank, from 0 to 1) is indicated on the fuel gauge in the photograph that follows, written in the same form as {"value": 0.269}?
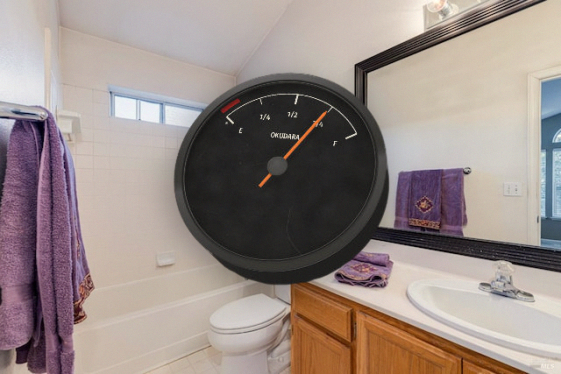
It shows {"value": 0.75}
